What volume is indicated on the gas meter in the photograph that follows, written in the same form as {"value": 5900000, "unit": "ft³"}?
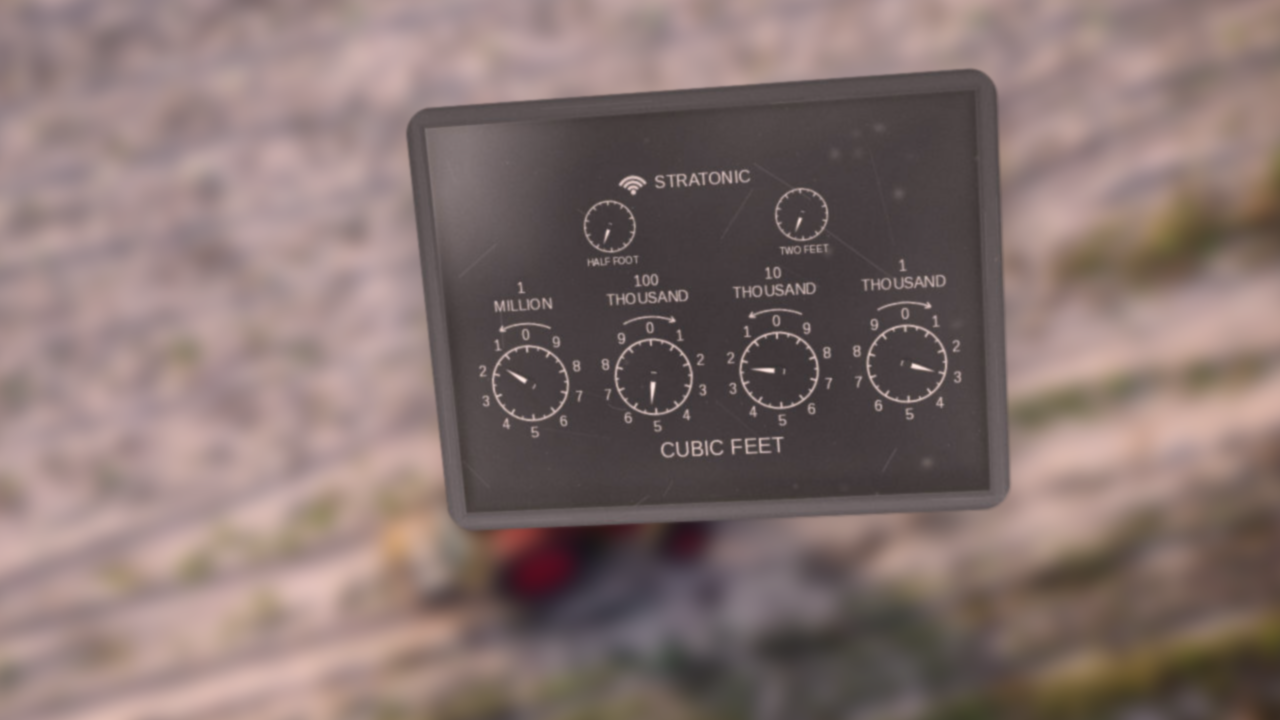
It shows {"value": 152300, "unit": "ft³"}
